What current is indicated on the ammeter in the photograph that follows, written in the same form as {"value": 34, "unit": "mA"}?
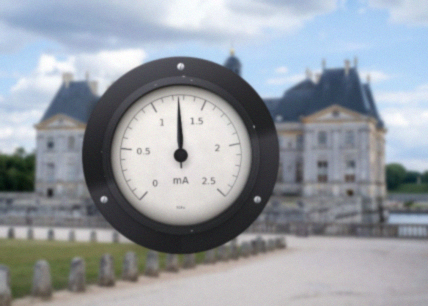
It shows {"value": 1.25, "unit": "mA"}
